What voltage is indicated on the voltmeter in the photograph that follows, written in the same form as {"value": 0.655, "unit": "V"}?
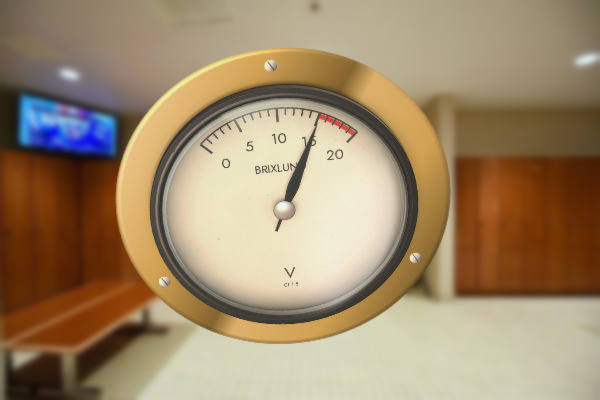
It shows {"value": 15, "unit": "V"}
